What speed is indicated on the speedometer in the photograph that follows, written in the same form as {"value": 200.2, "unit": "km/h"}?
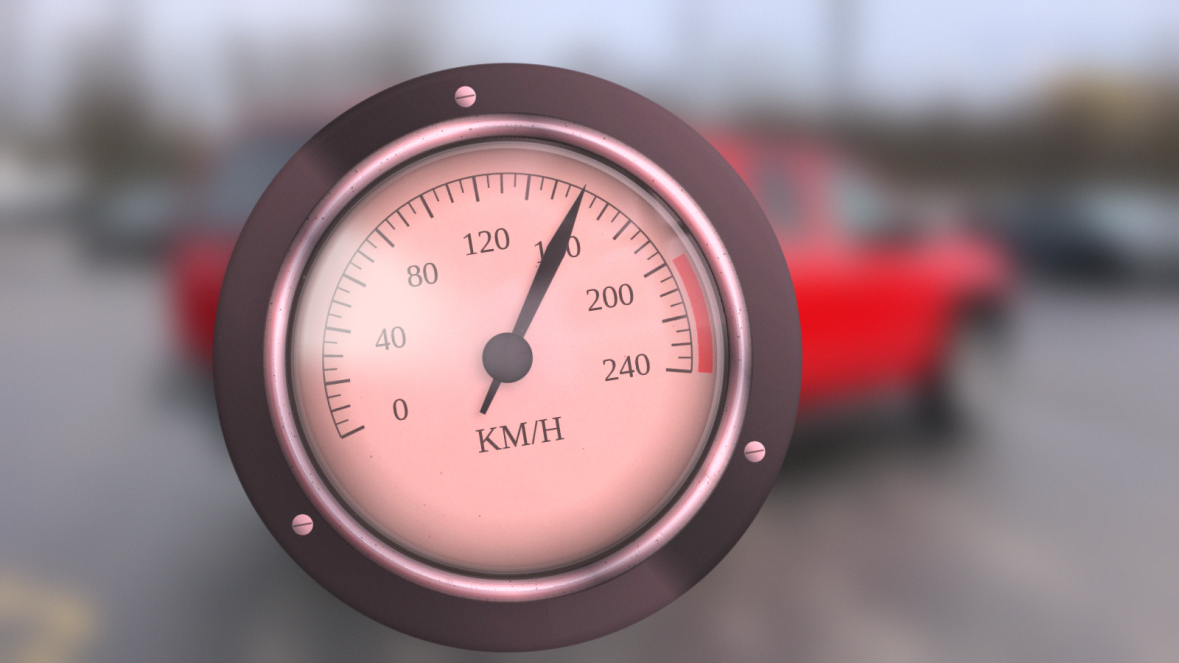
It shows {"value": 160, "unit": "km/h"}
